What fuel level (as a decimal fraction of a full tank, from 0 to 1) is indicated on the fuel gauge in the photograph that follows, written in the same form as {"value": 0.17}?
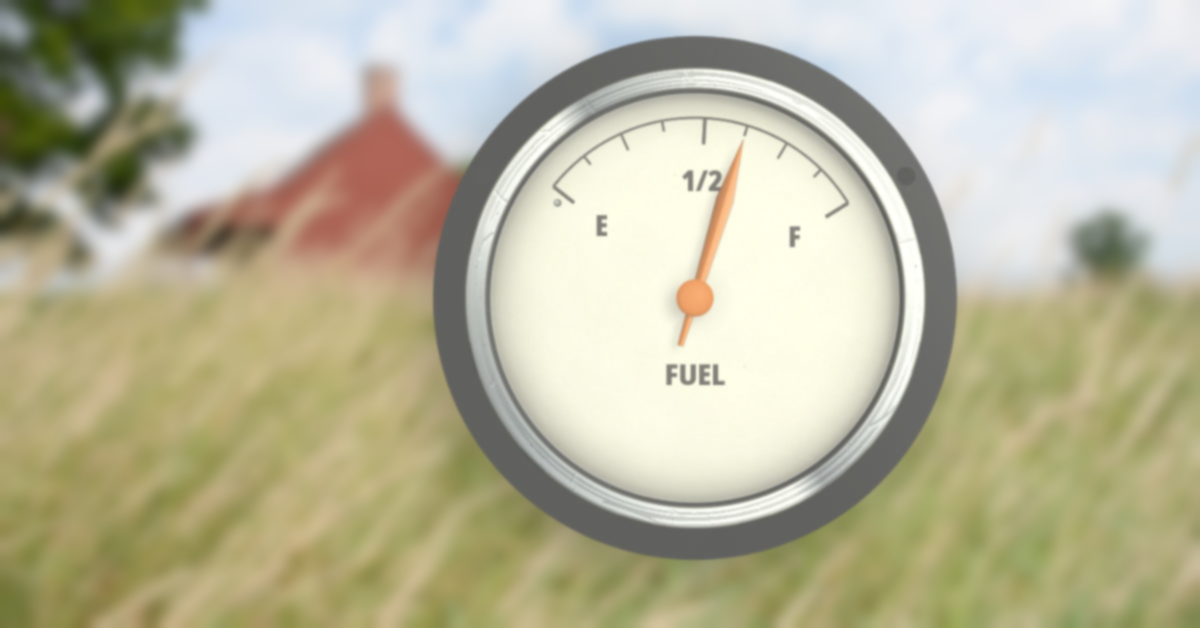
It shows {"value": 0.625}
